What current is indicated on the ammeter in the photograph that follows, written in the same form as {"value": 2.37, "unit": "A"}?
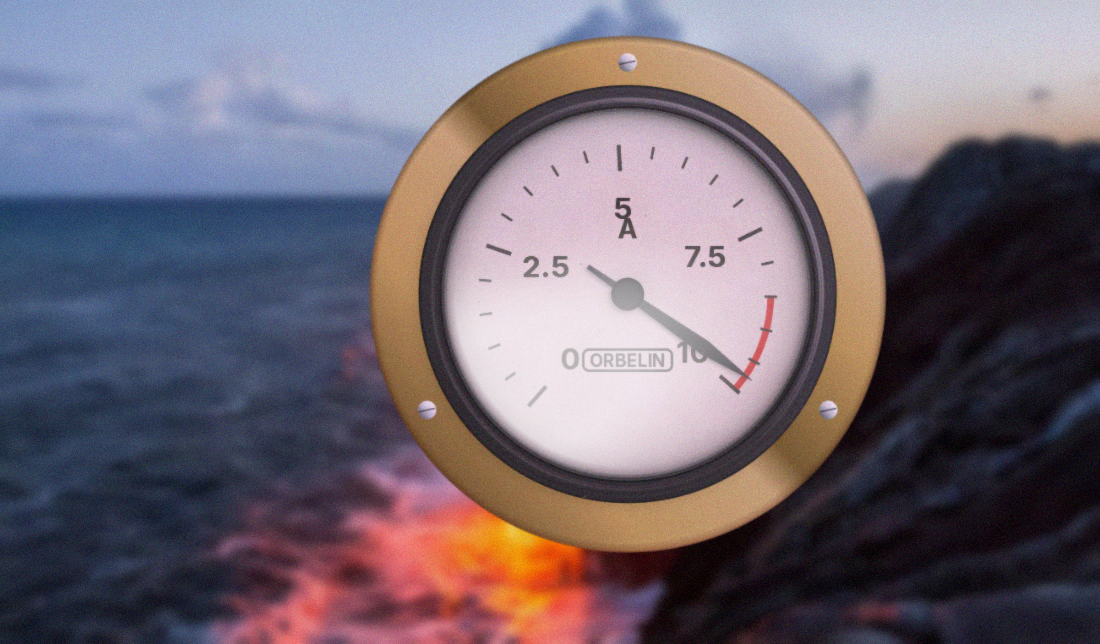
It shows {"value": 9.75, "unit": "A"}
